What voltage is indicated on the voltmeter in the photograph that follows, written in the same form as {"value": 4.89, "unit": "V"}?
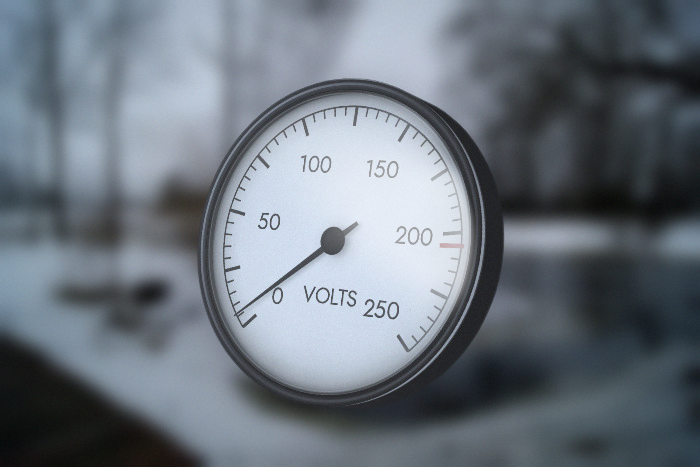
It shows {"value": 5, "unit": "V"}
